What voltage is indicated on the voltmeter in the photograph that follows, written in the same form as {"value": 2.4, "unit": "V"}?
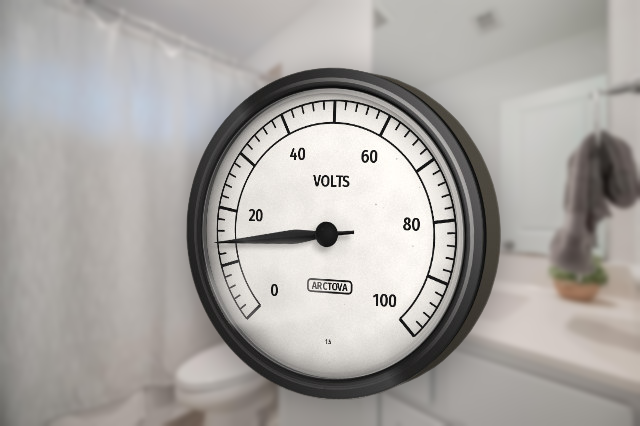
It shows {"value": 14, "unit": "V"}
